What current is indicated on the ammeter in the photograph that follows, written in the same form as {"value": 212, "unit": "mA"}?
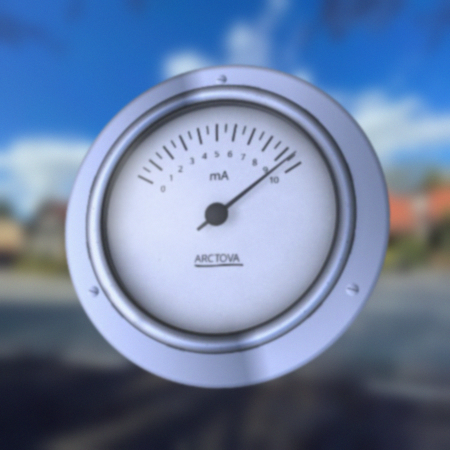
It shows {"value": 9.5, "unit": "mA"}
